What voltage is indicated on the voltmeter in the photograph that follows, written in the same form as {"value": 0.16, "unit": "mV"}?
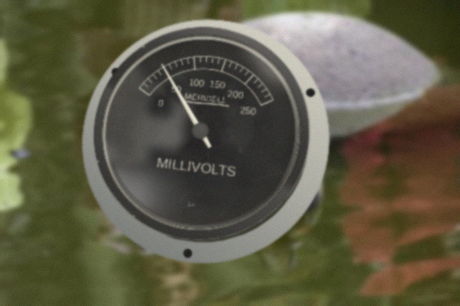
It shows {"value": 50, "unit": "mV"}
